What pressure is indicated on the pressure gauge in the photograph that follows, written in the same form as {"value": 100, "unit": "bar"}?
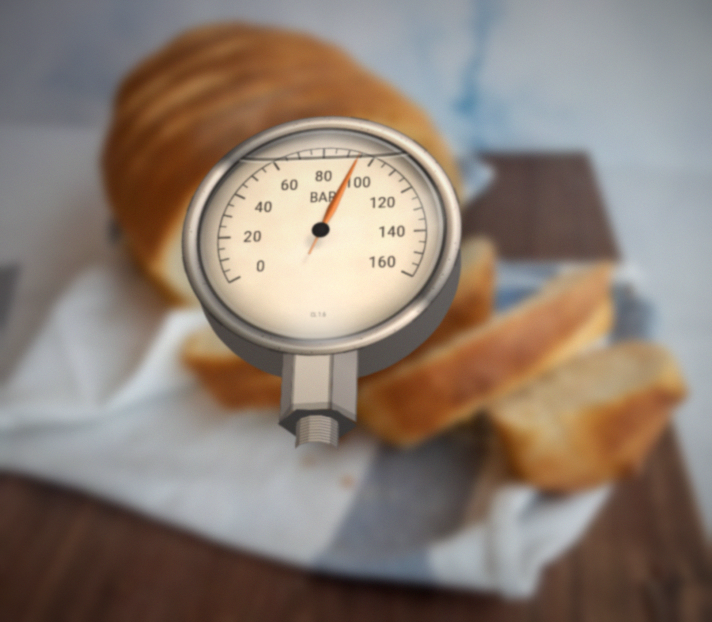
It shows {"value": 95, "unit": "bar"}
